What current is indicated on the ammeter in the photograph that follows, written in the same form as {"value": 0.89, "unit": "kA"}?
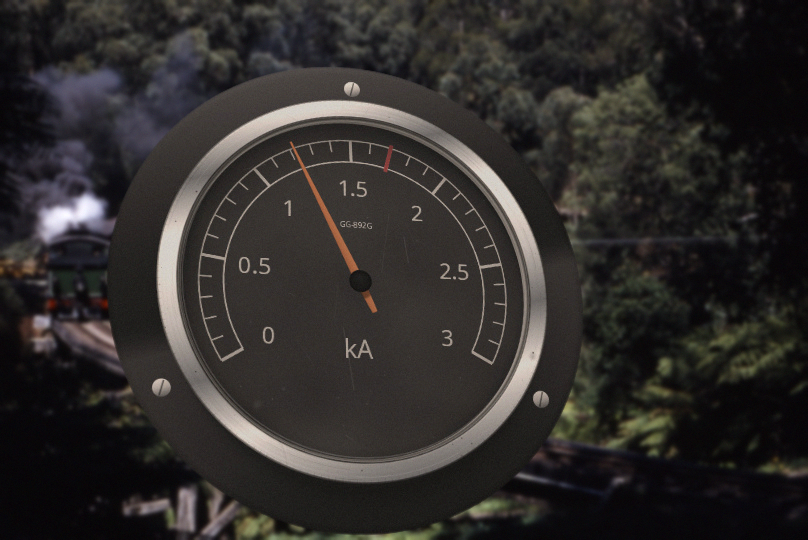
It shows {"value": 1.2, "unit": "kA"}
